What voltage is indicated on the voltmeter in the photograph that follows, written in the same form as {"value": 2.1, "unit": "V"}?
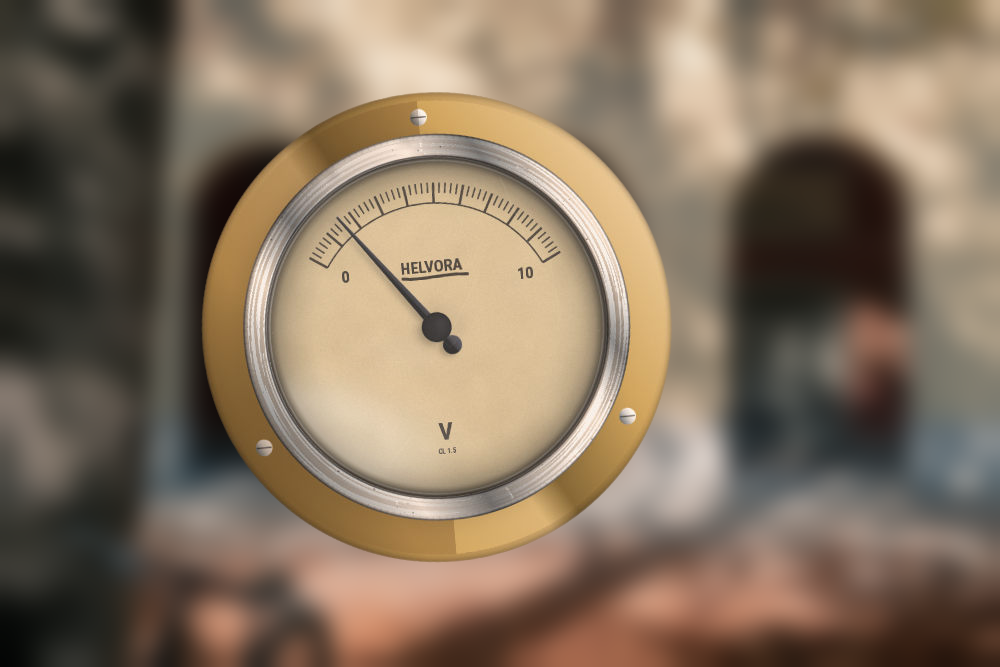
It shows {"value": 1.6, "unit": "V"}
